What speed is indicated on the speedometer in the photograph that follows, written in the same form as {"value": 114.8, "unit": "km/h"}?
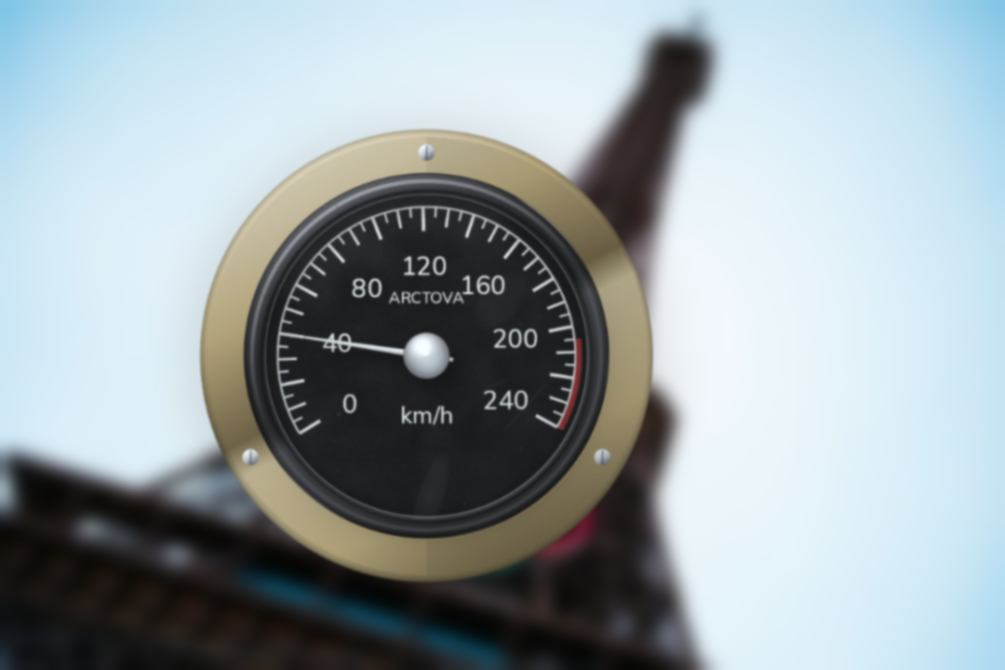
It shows {"value": 40, "unit": "km/h"}
